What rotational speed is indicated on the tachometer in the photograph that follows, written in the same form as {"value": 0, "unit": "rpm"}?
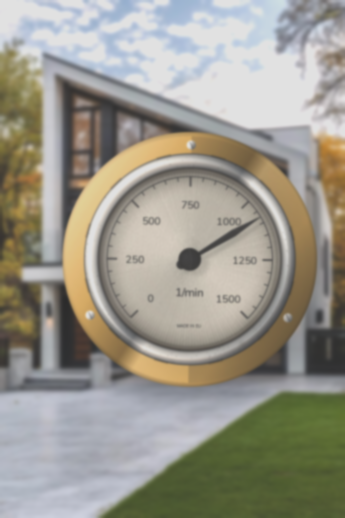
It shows {"value": 1075, "unit": "rpm"}
